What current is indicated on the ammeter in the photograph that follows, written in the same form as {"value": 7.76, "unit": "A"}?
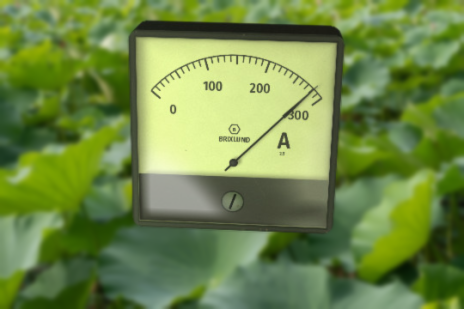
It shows {"value": 280, "unit": "A"}
